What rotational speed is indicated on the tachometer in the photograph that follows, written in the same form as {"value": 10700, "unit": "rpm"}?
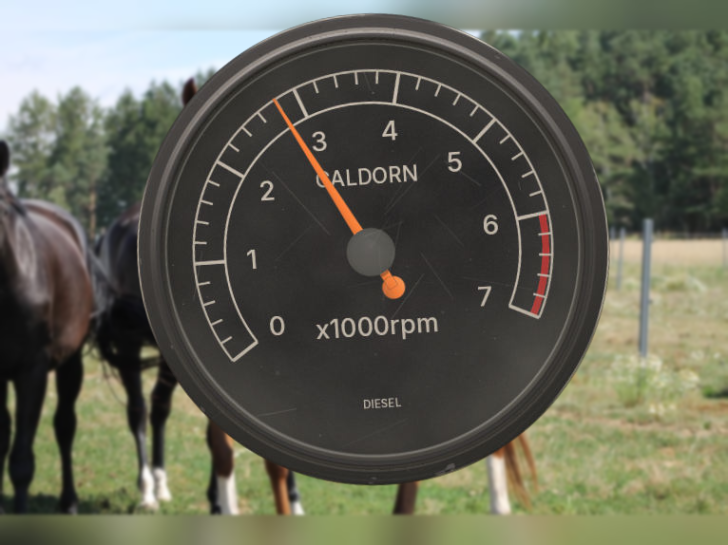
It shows {"value": 2800, "unit": "rpm"}
